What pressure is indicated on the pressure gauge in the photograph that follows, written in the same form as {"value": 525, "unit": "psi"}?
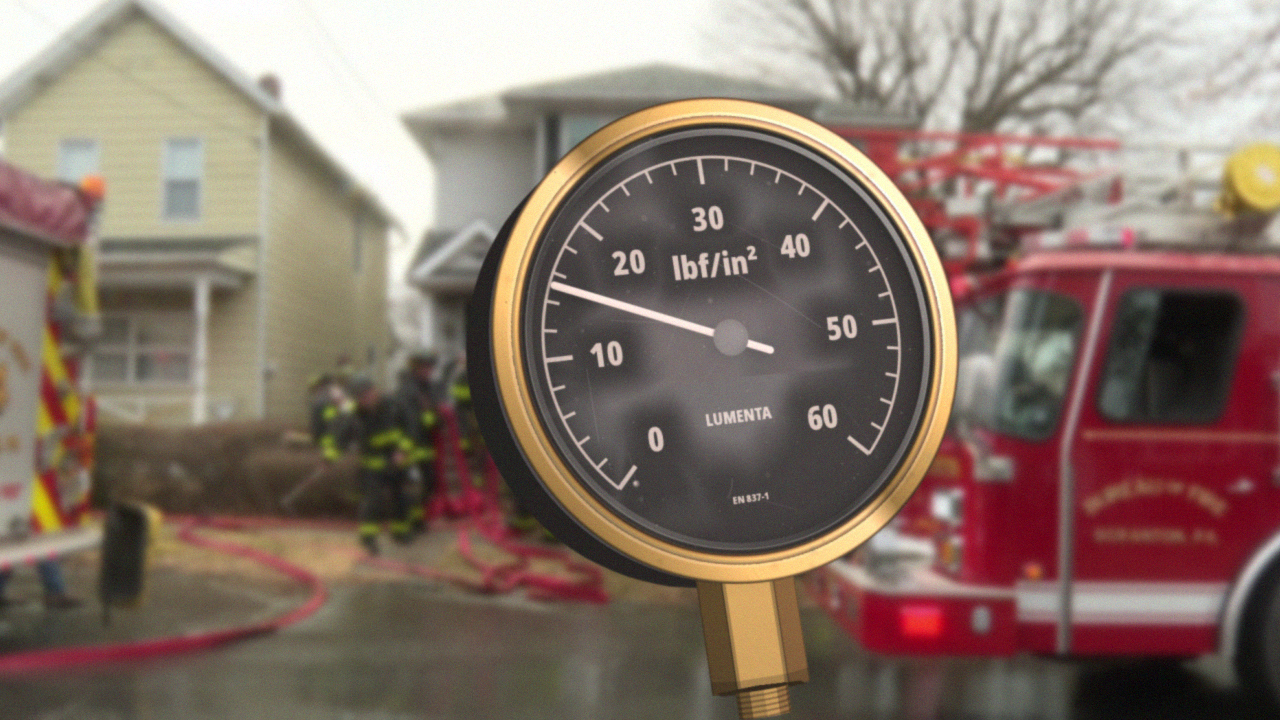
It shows {"value": 15, "unit": "psi"}
